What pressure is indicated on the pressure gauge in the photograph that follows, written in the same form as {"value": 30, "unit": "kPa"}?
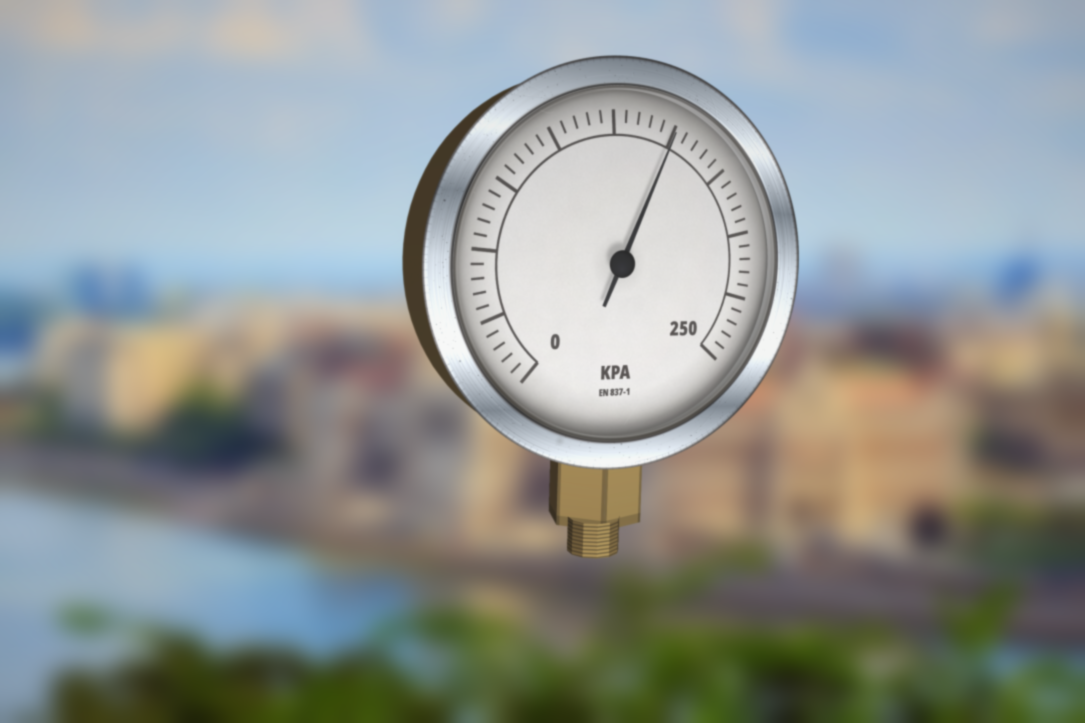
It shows {"value": 150, "unit": "kPa"}
